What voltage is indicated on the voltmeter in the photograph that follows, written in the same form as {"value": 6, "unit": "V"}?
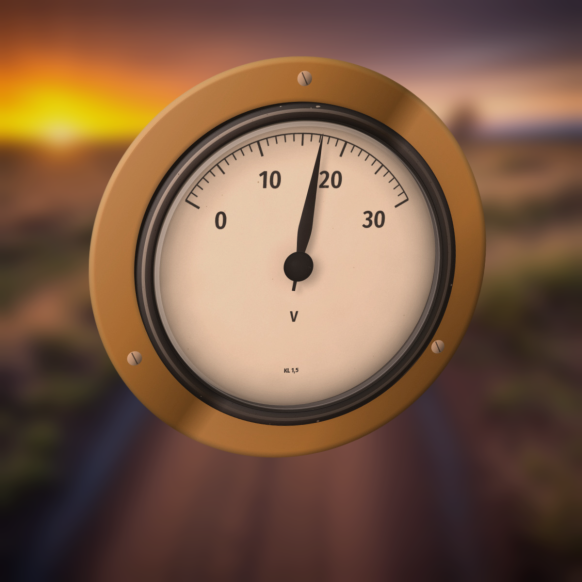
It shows {"value": 17, "unit": "V"}
